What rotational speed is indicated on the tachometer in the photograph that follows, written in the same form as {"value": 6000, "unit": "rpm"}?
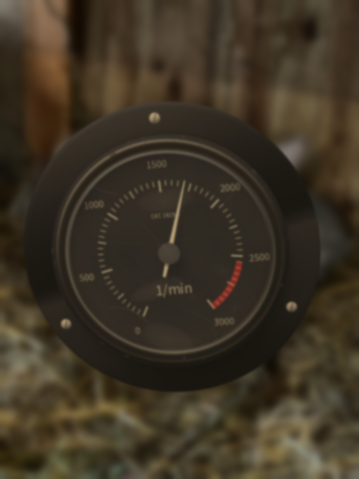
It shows {"value": 1700, "unit": "rpm"}
